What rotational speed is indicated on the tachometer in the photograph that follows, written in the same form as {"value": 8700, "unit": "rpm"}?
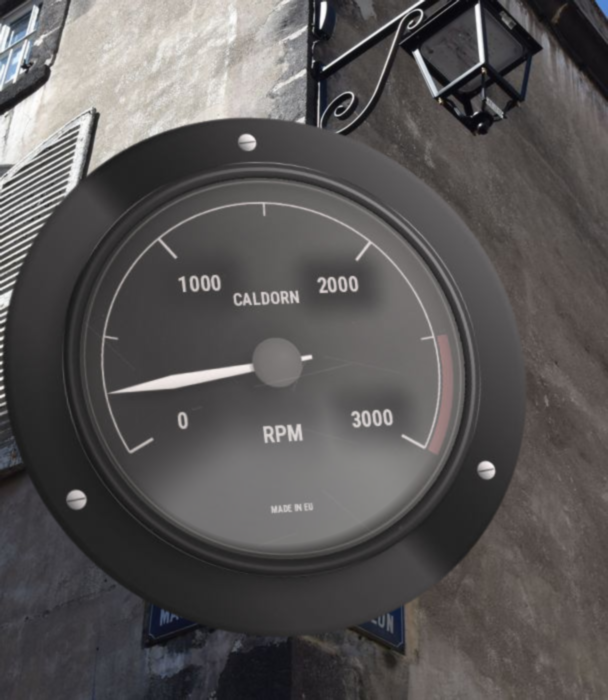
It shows {"value": 250, "unit": "rpm"}
